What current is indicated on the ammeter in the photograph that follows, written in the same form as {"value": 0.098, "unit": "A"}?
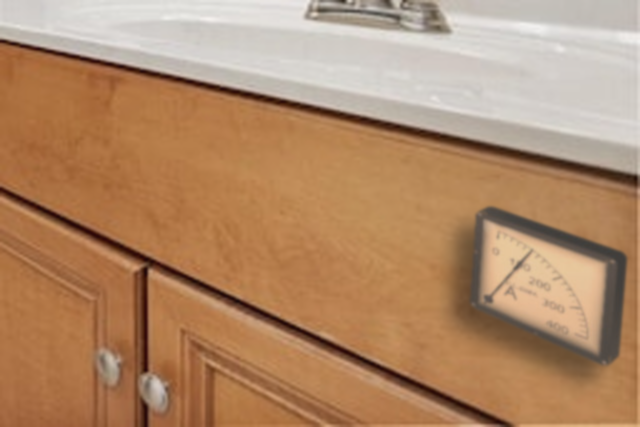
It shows {"value": 100, "unit": "A"}
